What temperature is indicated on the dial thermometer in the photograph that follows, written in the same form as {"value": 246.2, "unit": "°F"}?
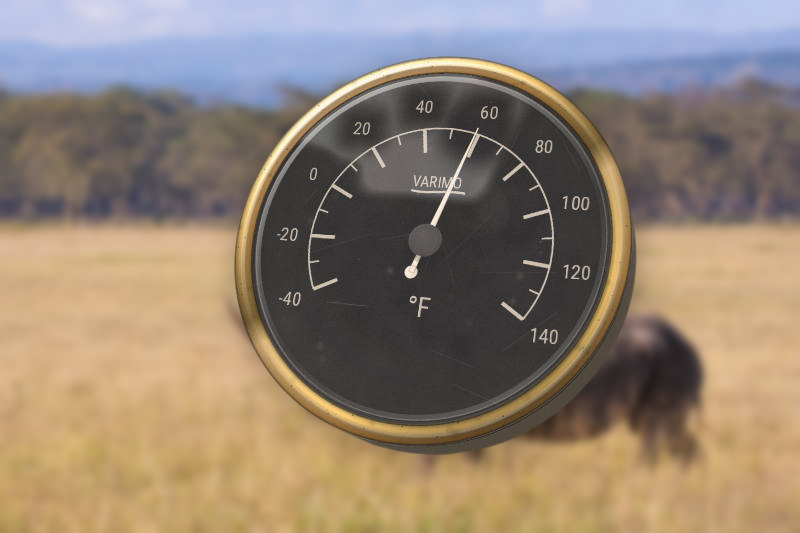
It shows {"value": 60, "unit": "°F"}
